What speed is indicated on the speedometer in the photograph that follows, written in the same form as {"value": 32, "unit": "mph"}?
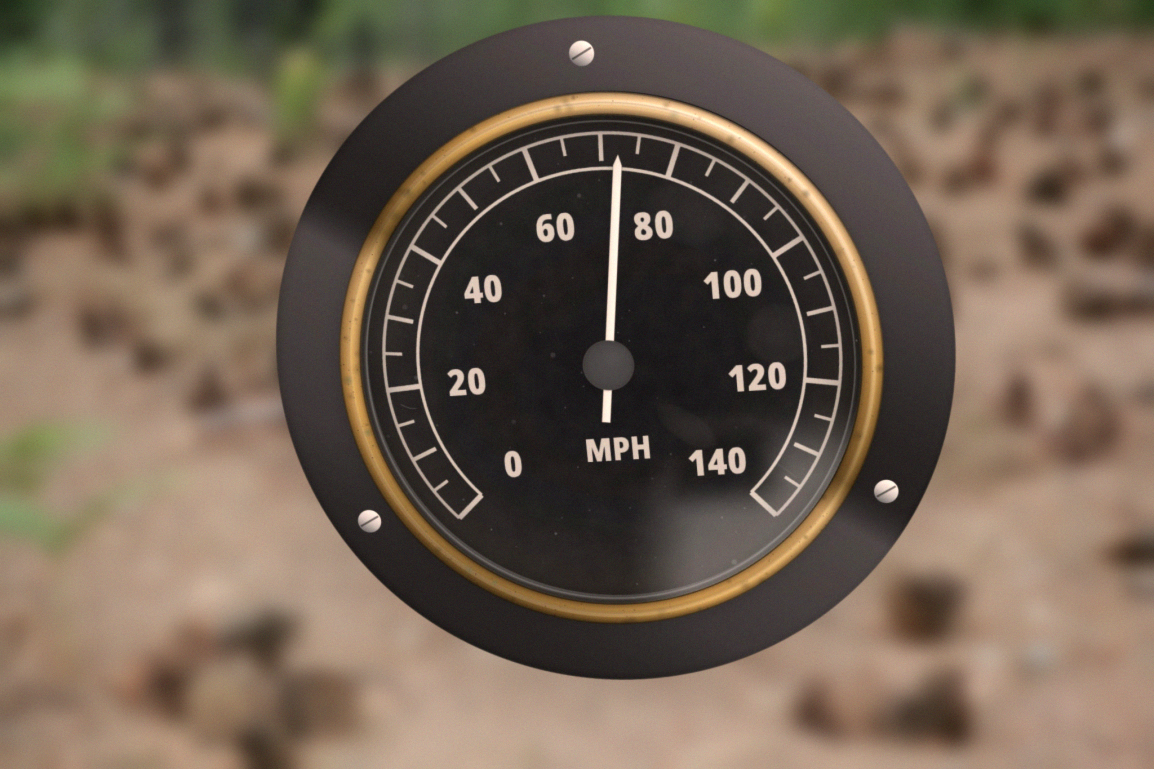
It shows {"value": 72.5, "unit": "mph"}
